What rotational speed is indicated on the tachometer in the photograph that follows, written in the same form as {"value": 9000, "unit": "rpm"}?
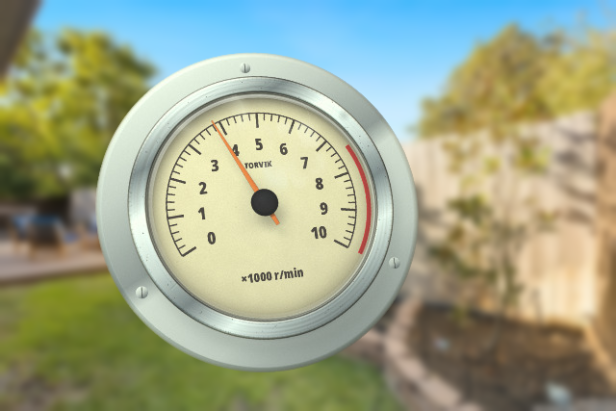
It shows {"value": 3800, "unit": "rpm"}
